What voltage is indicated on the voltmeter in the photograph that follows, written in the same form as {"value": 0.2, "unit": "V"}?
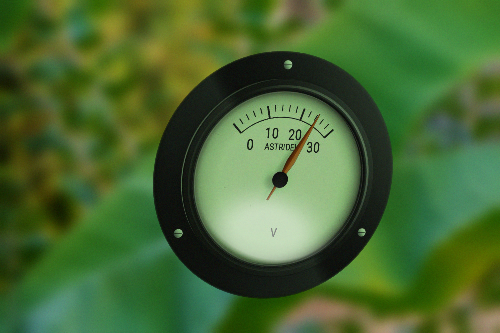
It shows {"value": 24, "unit": "V"}
